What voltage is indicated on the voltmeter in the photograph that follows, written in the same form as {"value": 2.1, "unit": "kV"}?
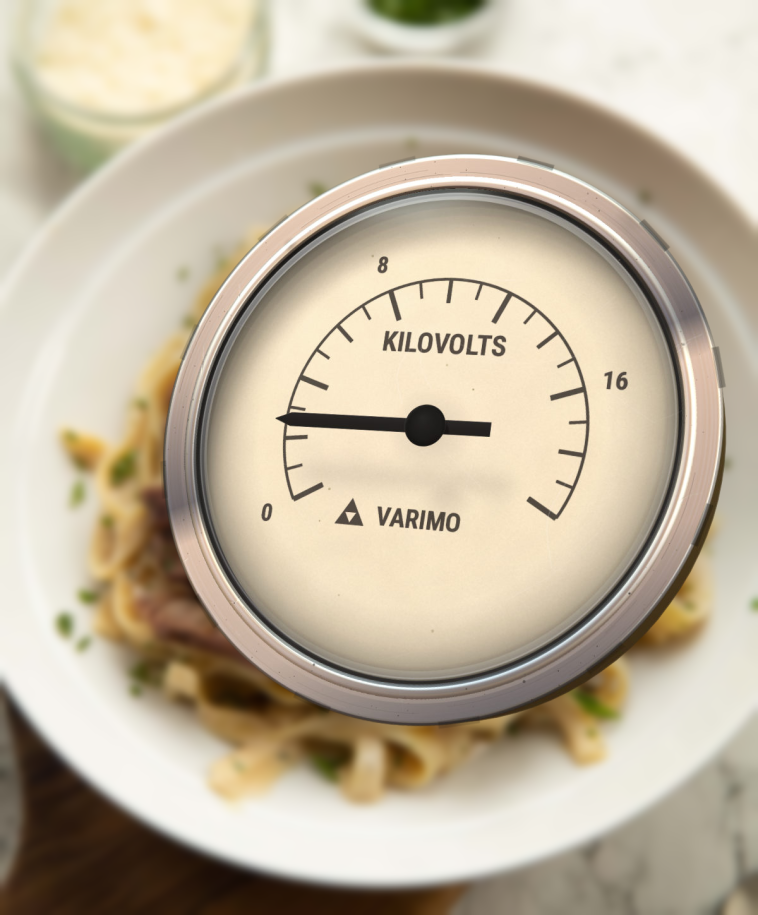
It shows {"value": 2.5, "unit": "kV"}
